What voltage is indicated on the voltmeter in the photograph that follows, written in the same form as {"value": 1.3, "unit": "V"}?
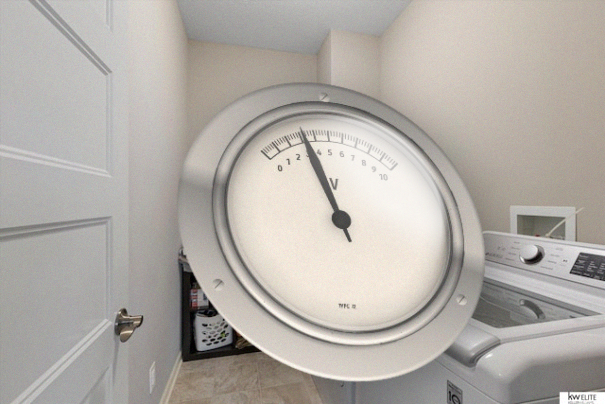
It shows {"value": 3, "unit": "V"}
